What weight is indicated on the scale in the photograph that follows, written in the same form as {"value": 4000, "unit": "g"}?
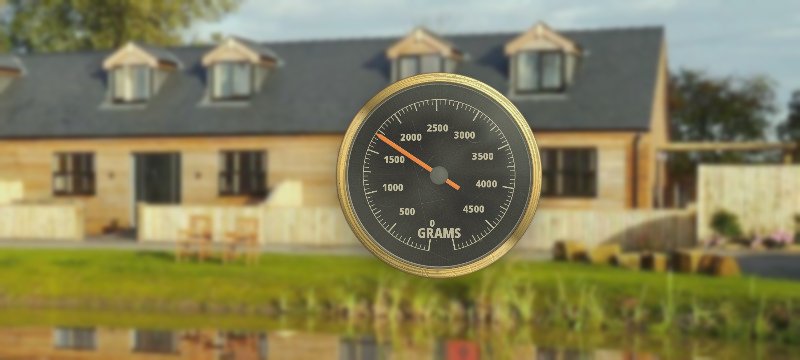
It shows {"value": 1700, "unit": "g"}
